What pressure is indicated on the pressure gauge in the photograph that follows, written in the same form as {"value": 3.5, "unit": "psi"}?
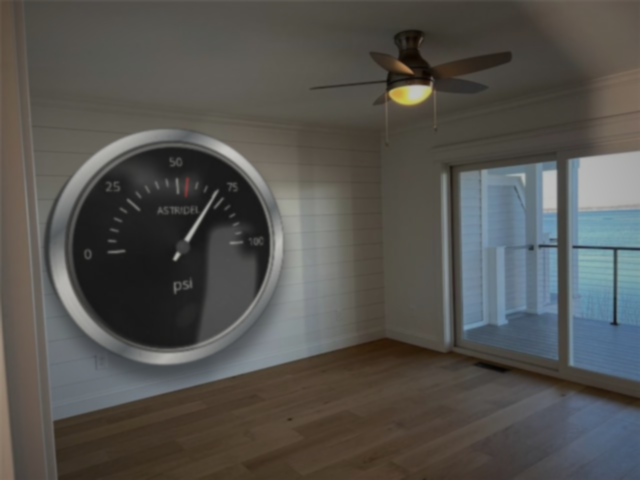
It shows {"value": 70, "unit": "psi"}
